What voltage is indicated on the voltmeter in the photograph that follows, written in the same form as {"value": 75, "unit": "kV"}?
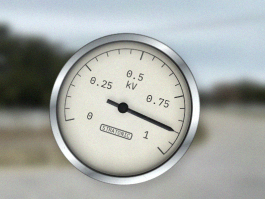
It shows {"value": 0.9, "unit": "kV"}
